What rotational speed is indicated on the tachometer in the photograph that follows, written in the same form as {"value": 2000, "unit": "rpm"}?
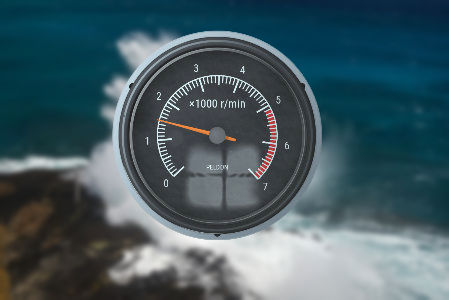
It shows {"value": 1500, "unit": "rpm"}
